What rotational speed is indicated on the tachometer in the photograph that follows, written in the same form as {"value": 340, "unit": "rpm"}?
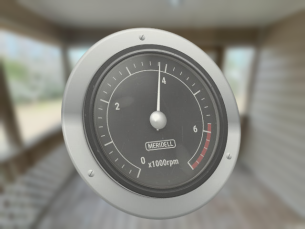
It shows {"value": 3800, "unit": "rpm"}
